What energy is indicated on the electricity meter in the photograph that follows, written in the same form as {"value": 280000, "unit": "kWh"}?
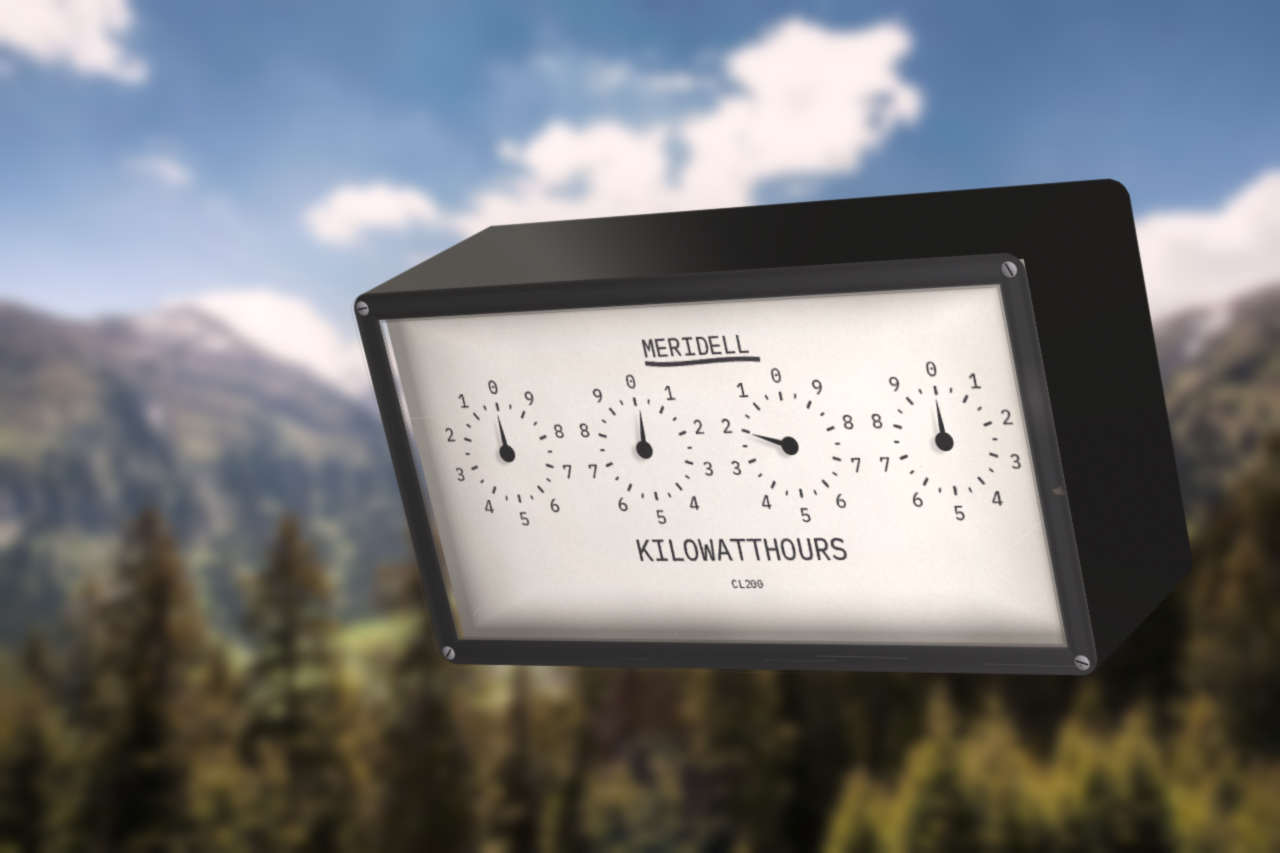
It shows {"value": 20, "unit": "kWh"}
